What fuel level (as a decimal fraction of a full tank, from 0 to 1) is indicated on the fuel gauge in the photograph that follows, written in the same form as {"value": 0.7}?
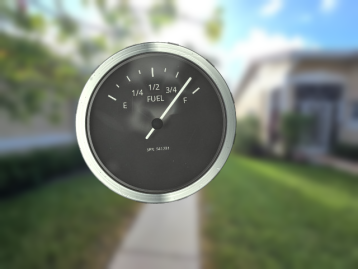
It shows {"value": 0.875}
